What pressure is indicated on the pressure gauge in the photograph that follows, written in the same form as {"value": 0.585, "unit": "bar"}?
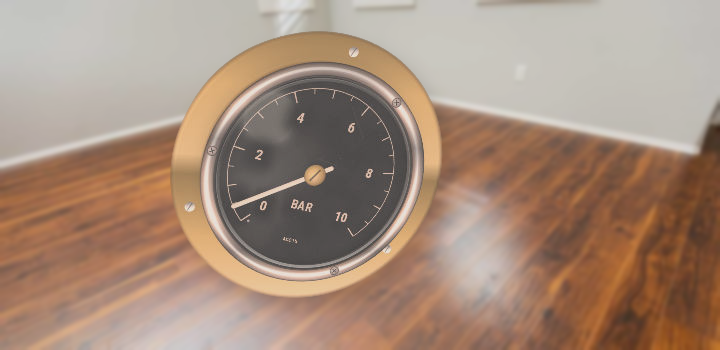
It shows {"value": 0.5, "unit": "bar"}
